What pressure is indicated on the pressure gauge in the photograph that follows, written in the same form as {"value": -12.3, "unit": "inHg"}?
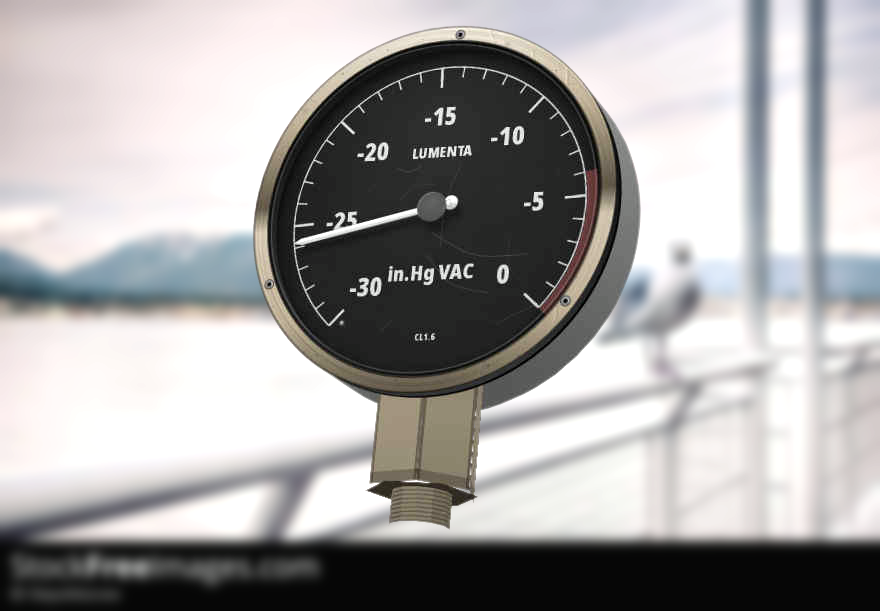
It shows {"value": -26, "unit": "inHg"}
